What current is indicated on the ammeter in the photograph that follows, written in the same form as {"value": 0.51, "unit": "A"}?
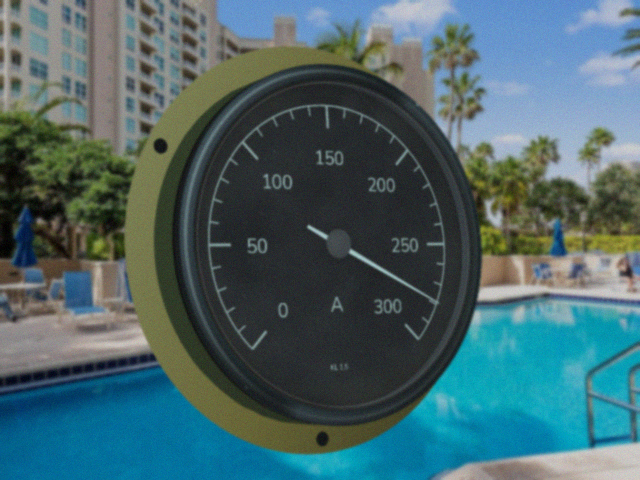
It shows {"value": 280, "unit": "A"}
